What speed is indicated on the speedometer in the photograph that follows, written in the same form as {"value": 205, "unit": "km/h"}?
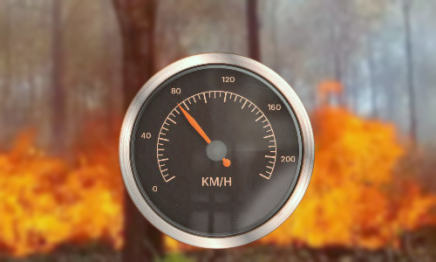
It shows {"value": 75, "unit": "km/h"}
